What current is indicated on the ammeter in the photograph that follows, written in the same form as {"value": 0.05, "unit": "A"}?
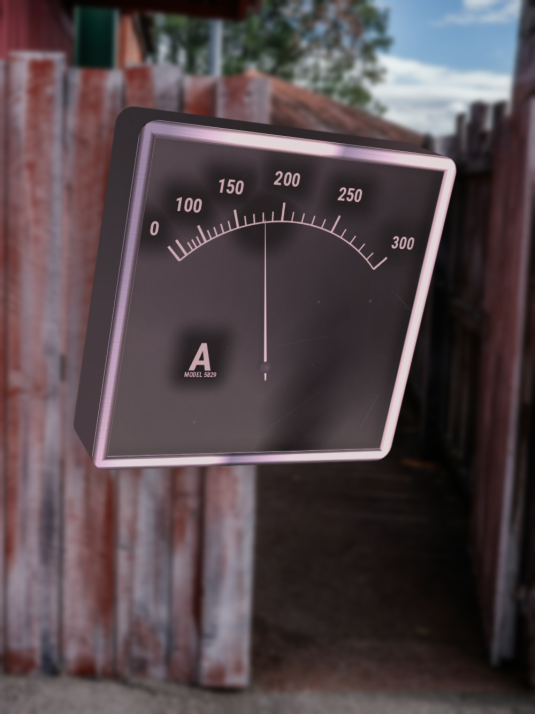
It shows {"value": 180, "unit": "A"}
